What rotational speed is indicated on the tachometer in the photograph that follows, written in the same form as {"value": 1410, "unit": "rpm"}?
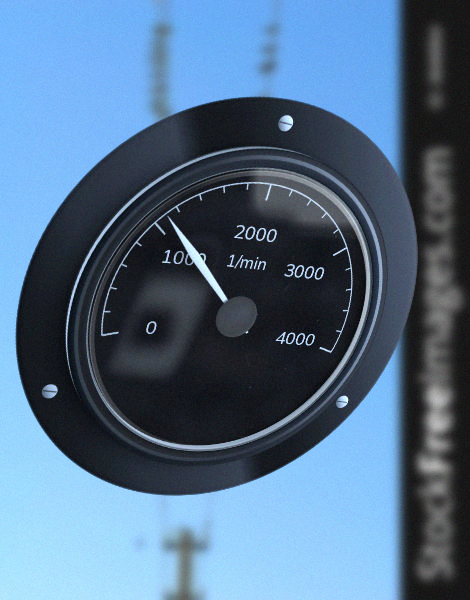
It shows {"value": 1100, "unit": "rpm"}
